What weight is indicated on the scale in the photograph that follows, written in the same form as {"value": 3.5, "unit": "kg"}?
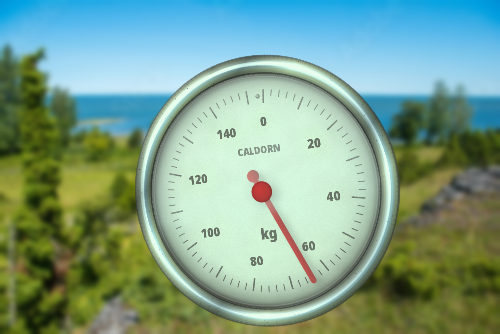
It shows {"value": 64, "unit": "kg"}
